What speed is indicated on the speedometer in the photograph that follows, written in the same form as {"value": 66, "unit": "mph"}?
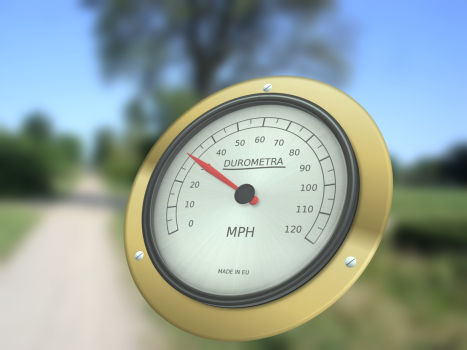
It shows {"value": 30, "unit": "mph"}
